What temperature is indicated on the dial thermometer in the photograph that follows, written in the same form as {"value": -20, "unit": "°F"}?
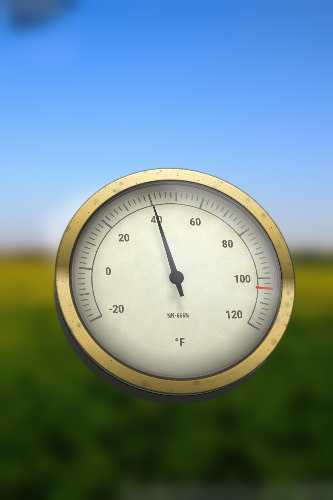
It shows {"value": 40, "unit": "°F"}
